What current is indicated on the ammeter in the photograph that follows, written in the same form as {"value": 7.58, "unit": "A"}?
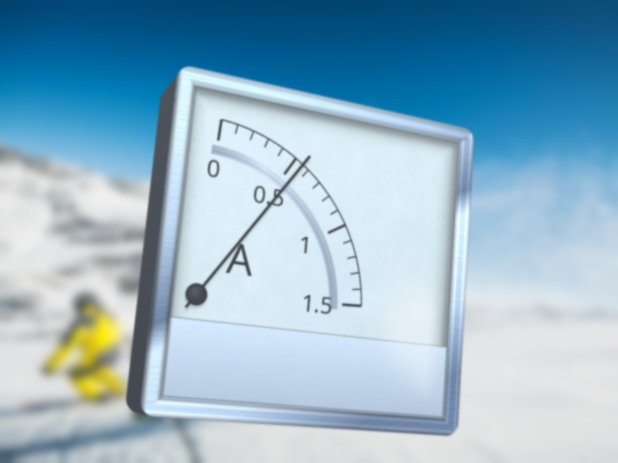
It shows {"value": 0.55, "unit": "A"}
